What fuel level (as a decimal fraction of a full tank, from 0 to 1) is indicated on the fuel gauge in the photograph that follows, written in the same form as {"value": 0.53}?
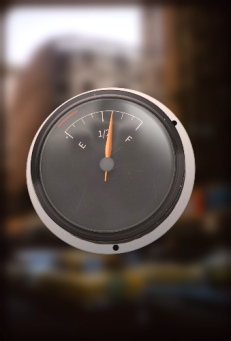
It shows {"value": 0.625}
